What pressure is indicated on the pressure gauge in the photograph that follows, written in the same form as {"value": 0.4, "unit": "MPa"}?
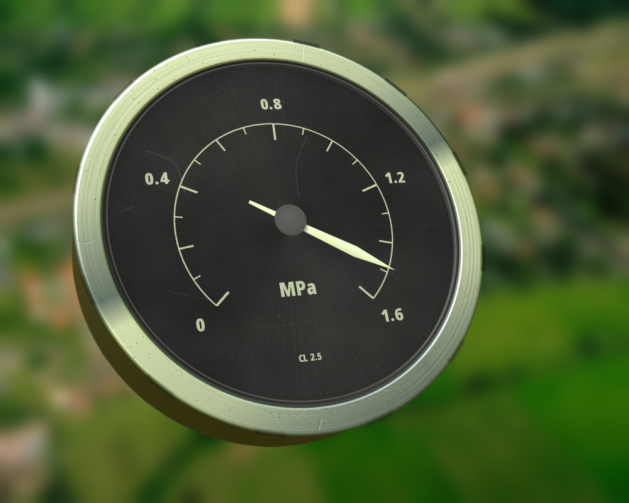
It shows {"value": 1.5, "unit": "MPa"}
